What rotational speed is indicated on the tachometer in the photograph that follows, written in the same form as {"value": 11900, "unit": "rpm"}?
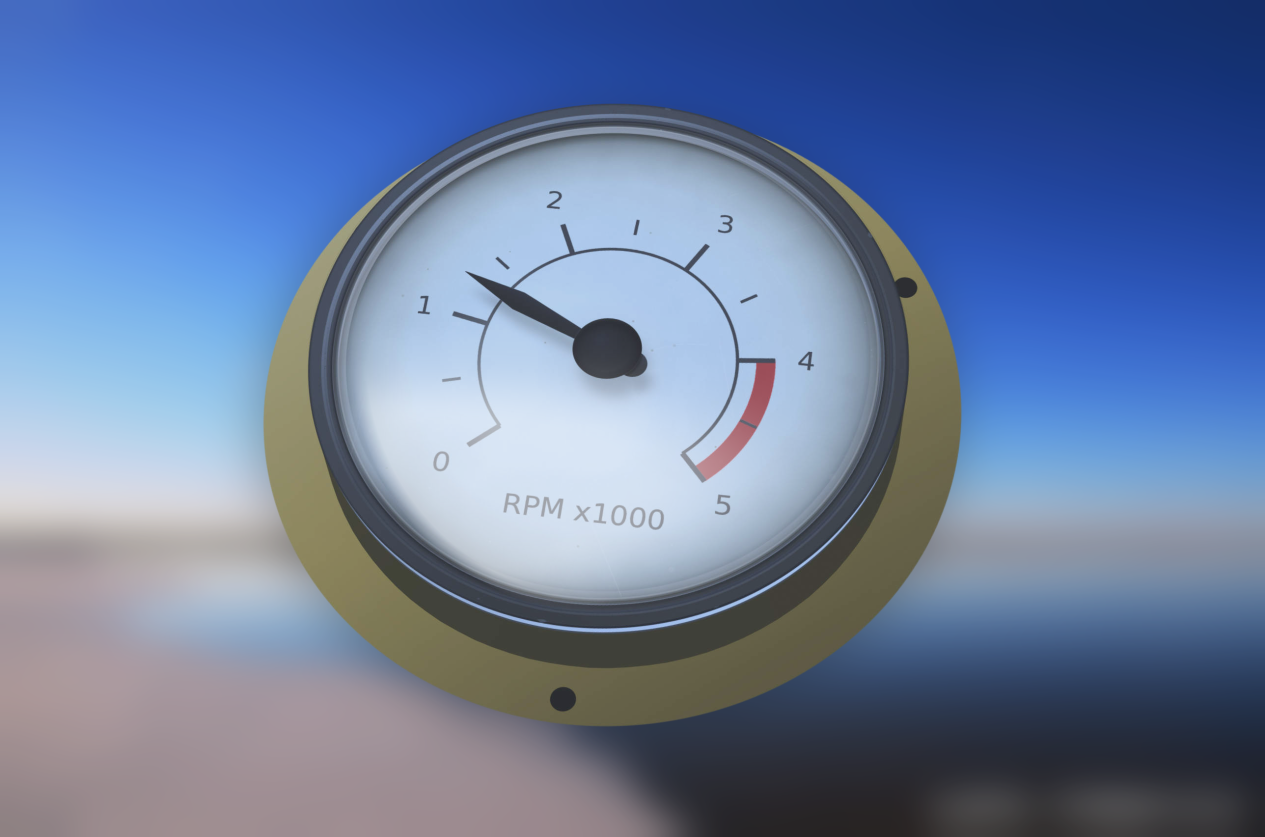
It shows {"value": 1250, "unit": "rpm"}
